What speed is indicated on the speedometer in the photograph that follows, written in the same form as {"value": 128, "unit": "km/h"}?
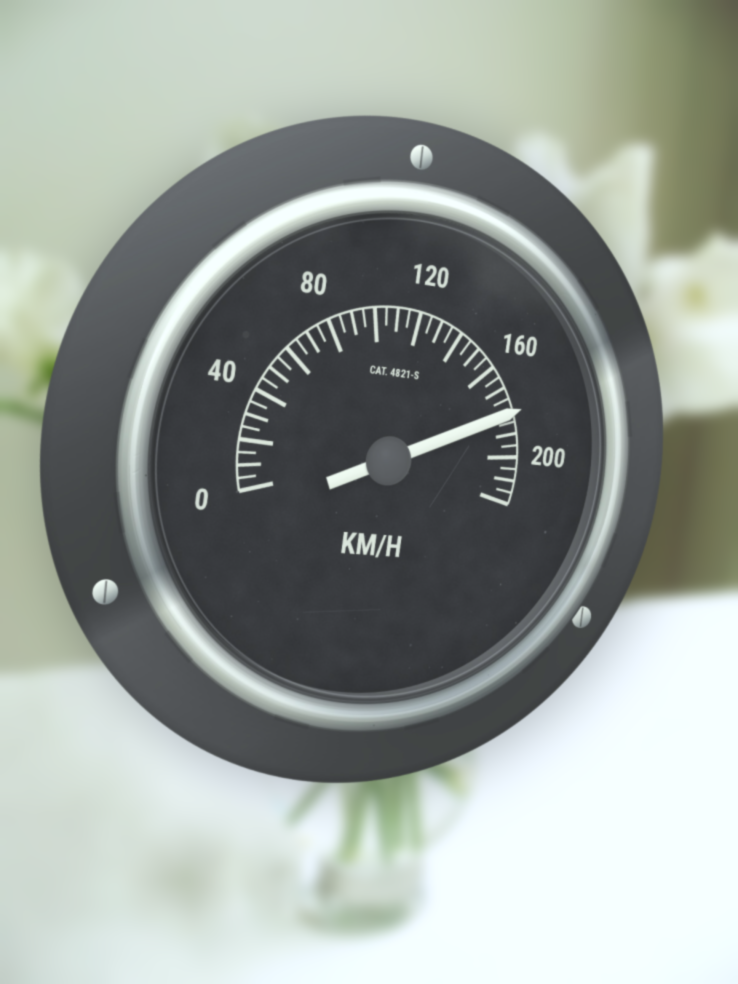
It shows {"value": 180, "unit": "km/h"}
